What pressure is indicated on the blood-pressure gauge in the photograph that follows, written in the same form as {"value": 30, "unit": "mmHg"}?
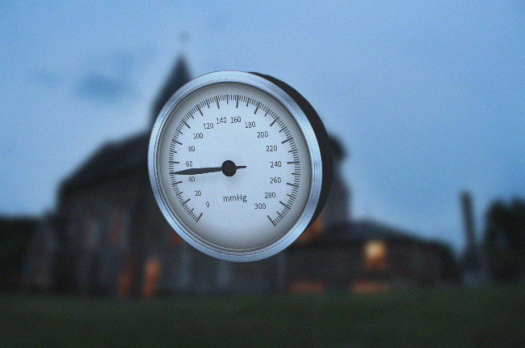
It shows {"value": 50, "unit": "mmHg"}
